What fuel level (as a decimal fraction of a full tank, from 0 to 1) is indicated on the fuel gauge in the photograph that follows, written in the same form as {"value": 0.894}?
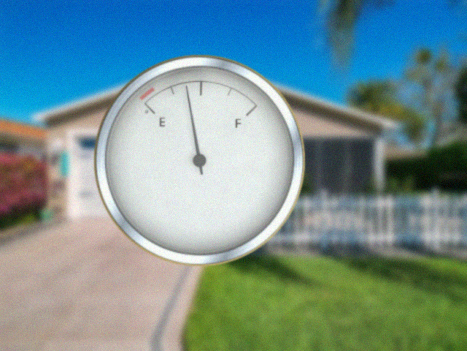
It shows {"value": 0.375}
